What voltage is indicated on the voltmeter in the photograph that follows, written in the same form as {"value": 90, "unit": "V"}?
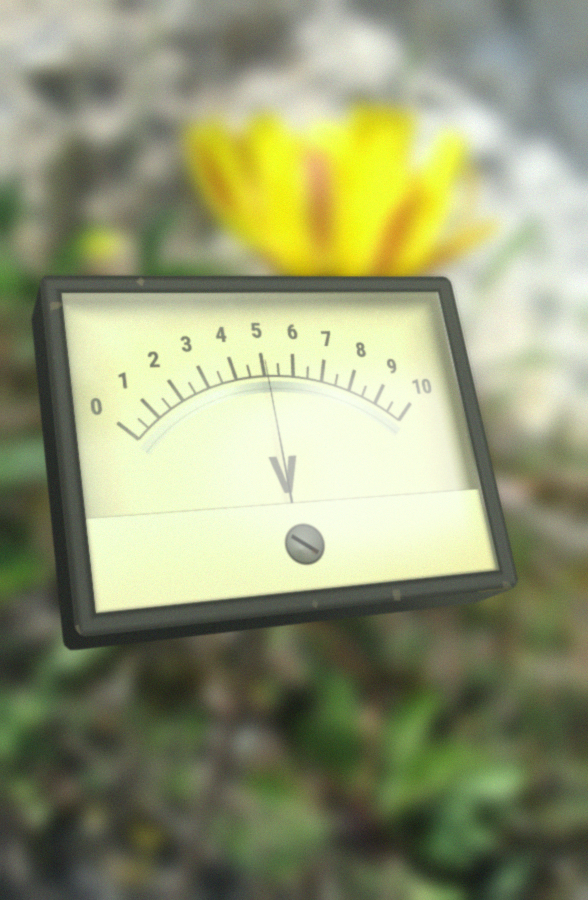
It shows {"value": 5, "unit": "V"}
